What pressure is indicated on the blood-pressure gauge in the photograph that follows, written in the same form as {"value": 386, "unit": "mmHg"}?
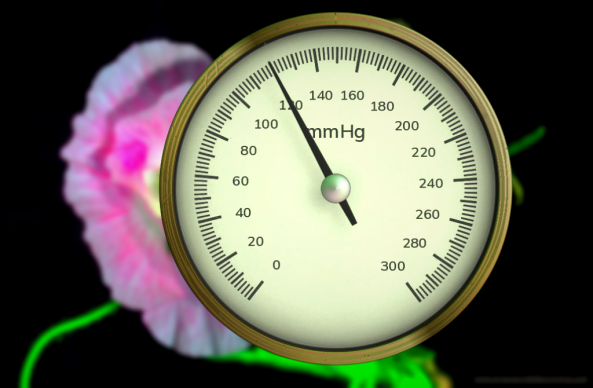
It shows {"value": 120, "unit": "mmHg"}
